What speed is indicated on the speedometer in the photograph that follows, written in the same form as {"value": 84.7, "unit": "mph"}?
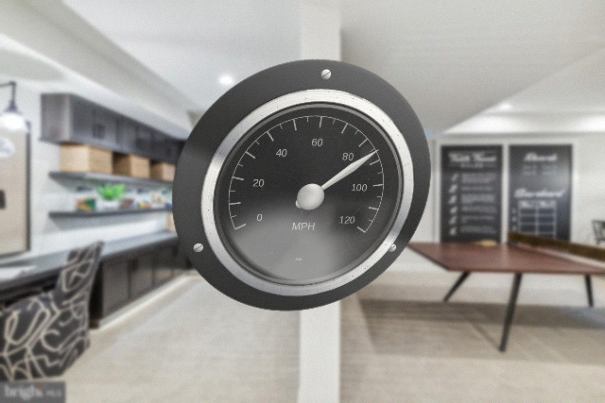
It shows {"value": 85, "unit": "mph"}
